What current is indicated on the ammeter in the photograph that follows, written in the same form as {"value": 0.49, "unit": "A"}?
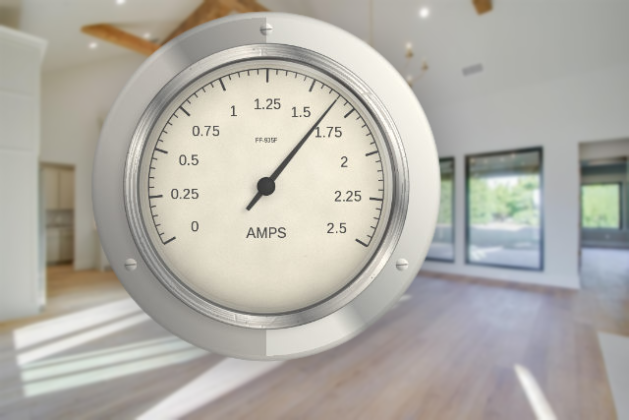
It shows {"value": 1.65, "unit": "A"}
